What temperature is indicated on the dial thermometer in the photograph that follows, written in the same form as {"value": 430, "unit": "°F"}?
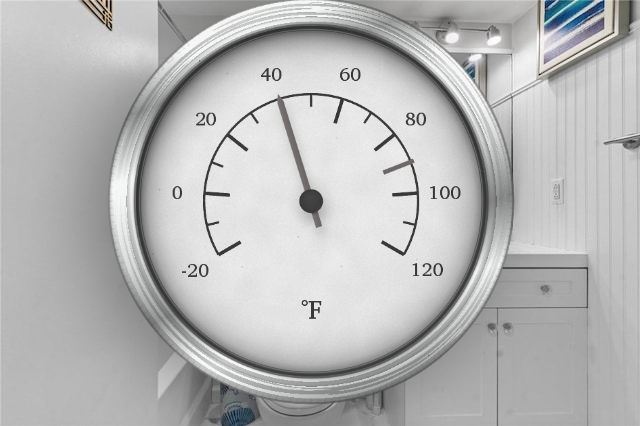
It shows {"value": 40, "unit": "°F"}
